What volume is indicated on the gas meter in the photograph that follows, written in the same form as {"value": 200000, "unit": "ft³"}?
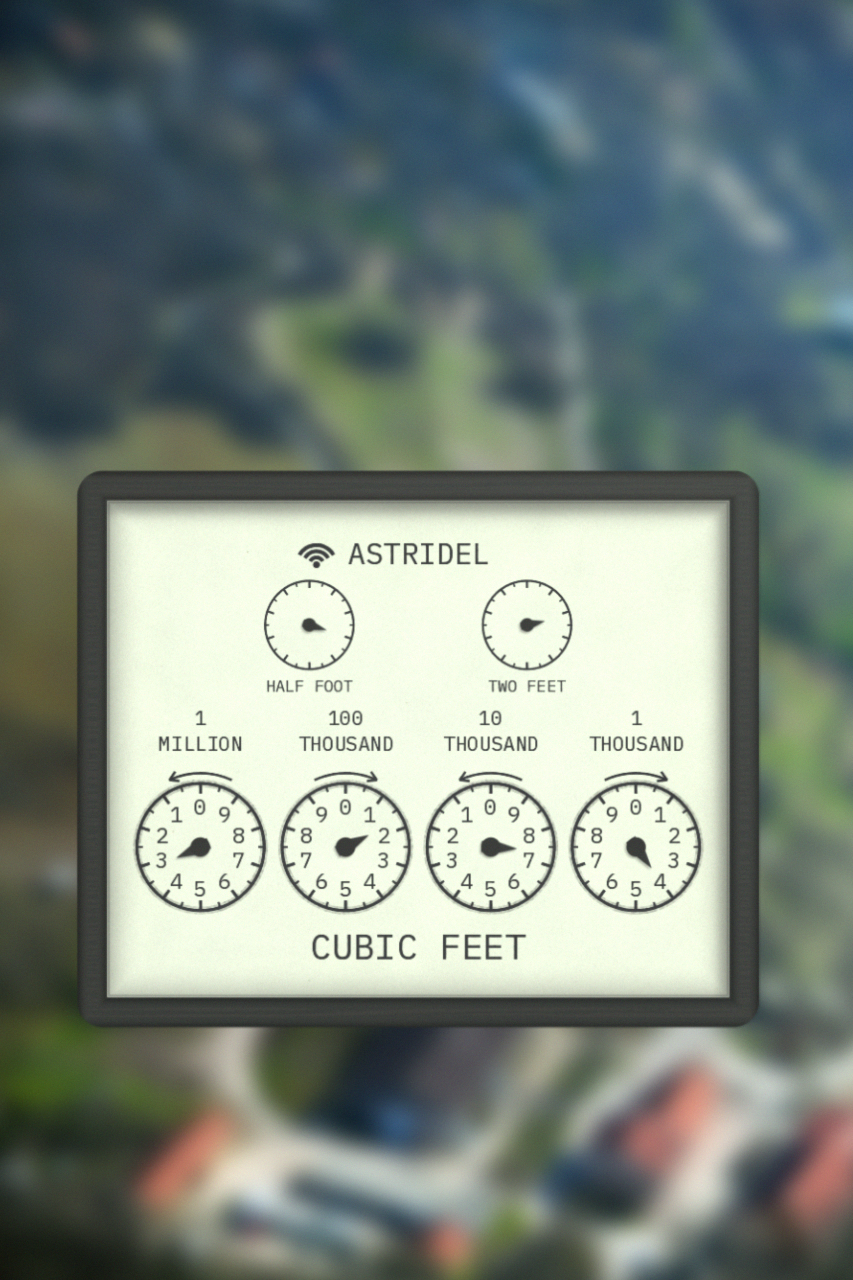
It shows {"value": 317400, "unit": "ft³"}
